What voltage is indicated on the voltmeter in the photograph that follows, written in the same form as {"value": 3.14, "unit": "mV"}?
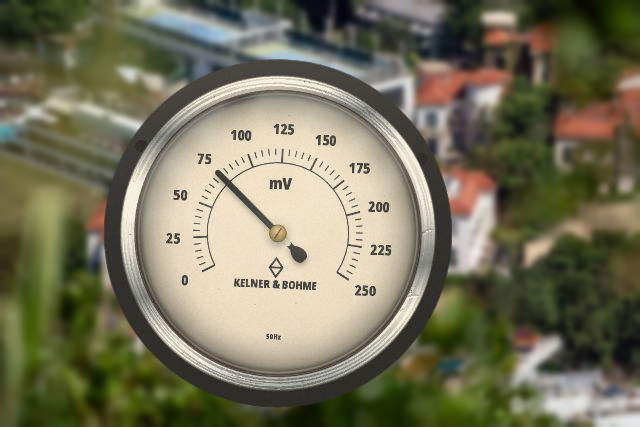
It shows {"value": 75, "unit": "mV"}
